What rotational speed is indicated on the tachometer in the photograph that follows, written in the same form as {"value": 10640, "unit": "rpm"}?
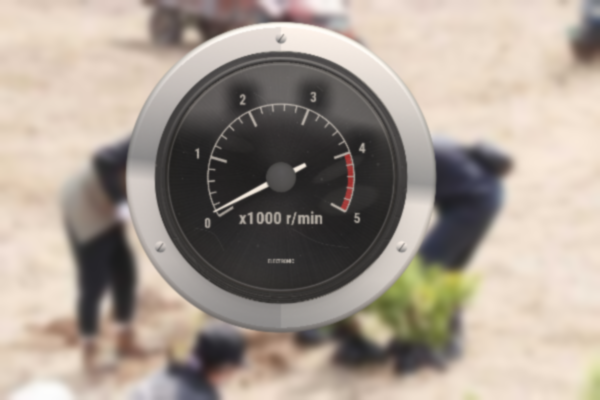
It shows {"value": 100, "unit": "rpm"}
